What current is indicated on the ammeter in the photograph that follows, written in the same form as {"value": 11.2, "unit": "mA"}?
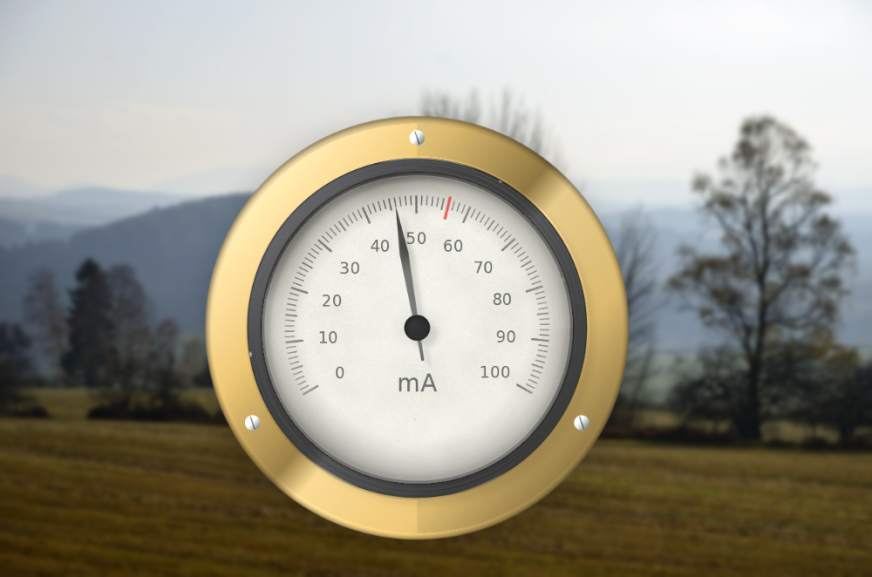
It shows {"value": 46, "unit": "mA"}
